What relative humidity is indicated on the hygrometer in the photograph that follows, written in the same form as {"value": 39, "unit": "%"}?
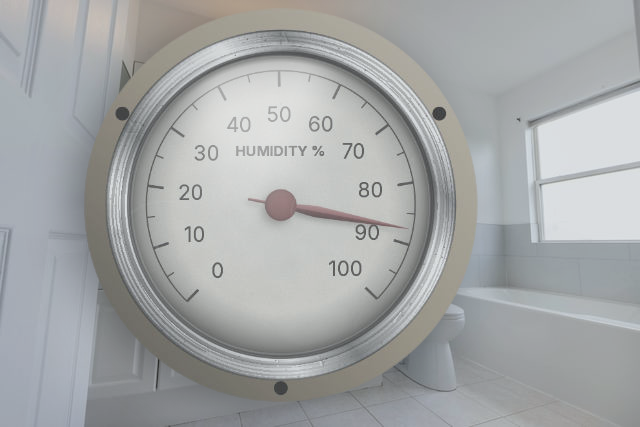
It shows {"value": 87.5, "unit": "%"}
